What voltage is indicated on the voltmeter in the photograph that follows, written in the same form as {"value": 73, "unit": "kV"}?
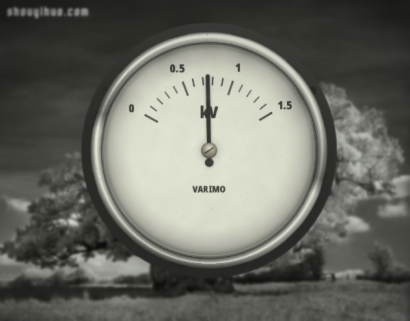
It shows {"value": 0.75, "unit": "kV"}
